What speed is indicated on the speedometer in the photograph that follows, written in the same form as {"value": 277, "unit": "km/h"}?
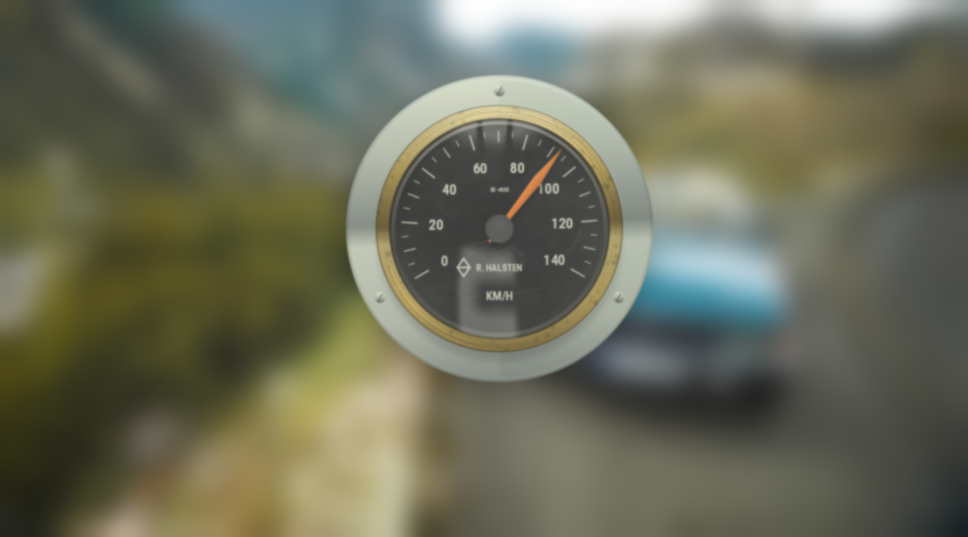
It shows {"value": 92.5, "unit": "km/h"}
